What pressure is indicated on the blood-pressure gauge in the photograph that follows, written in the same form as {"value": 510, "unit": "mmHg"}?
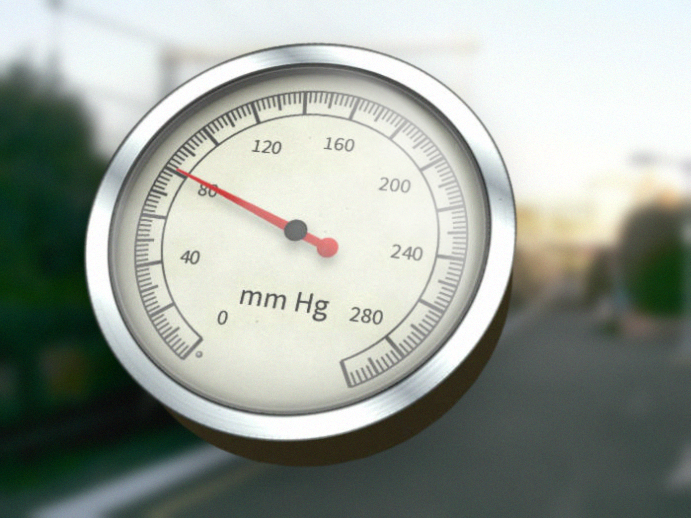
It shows {"value": 80, "unit": "mmHg"}
